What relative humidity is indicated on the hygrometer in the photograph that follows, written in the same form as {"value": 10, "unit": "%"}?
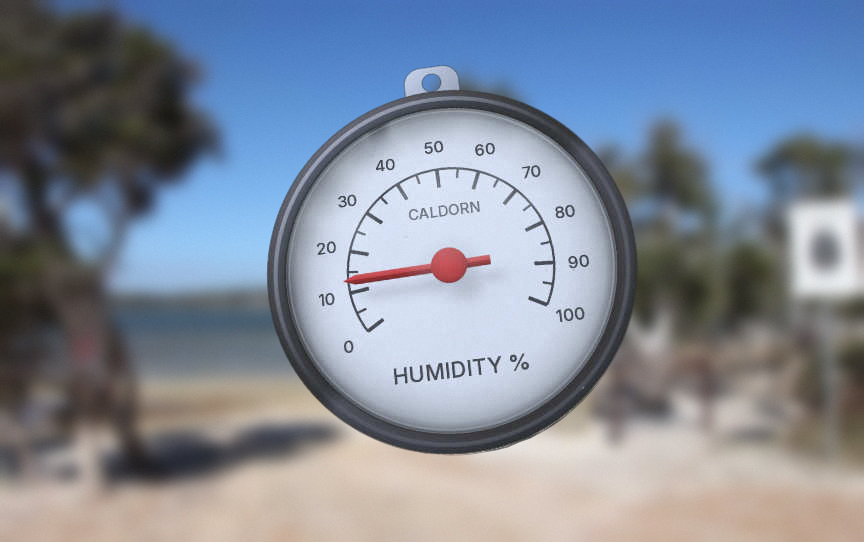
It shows {"value": 12.5, "unit": "%"}
